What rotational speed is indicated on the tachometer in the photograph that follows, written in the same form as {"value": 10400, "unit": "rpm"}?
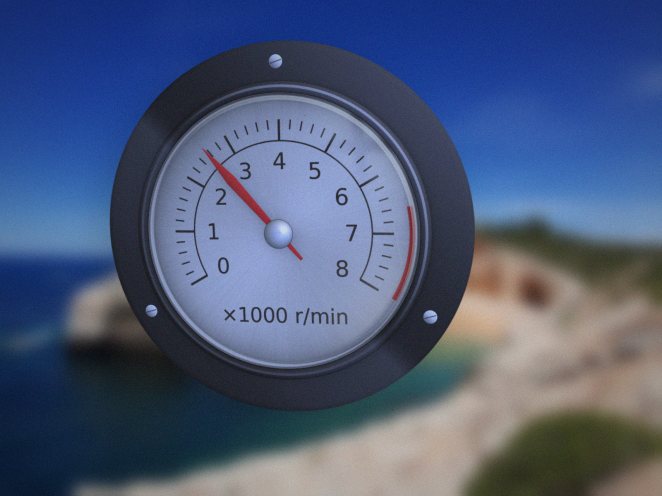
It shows {"value": 2600, "unit": "rpm"}
